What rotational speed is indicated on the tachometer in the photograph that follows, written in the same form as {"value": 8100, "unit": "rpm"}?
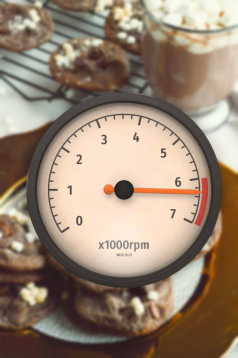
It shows {"value": 6300, "unit": "rpm"}
